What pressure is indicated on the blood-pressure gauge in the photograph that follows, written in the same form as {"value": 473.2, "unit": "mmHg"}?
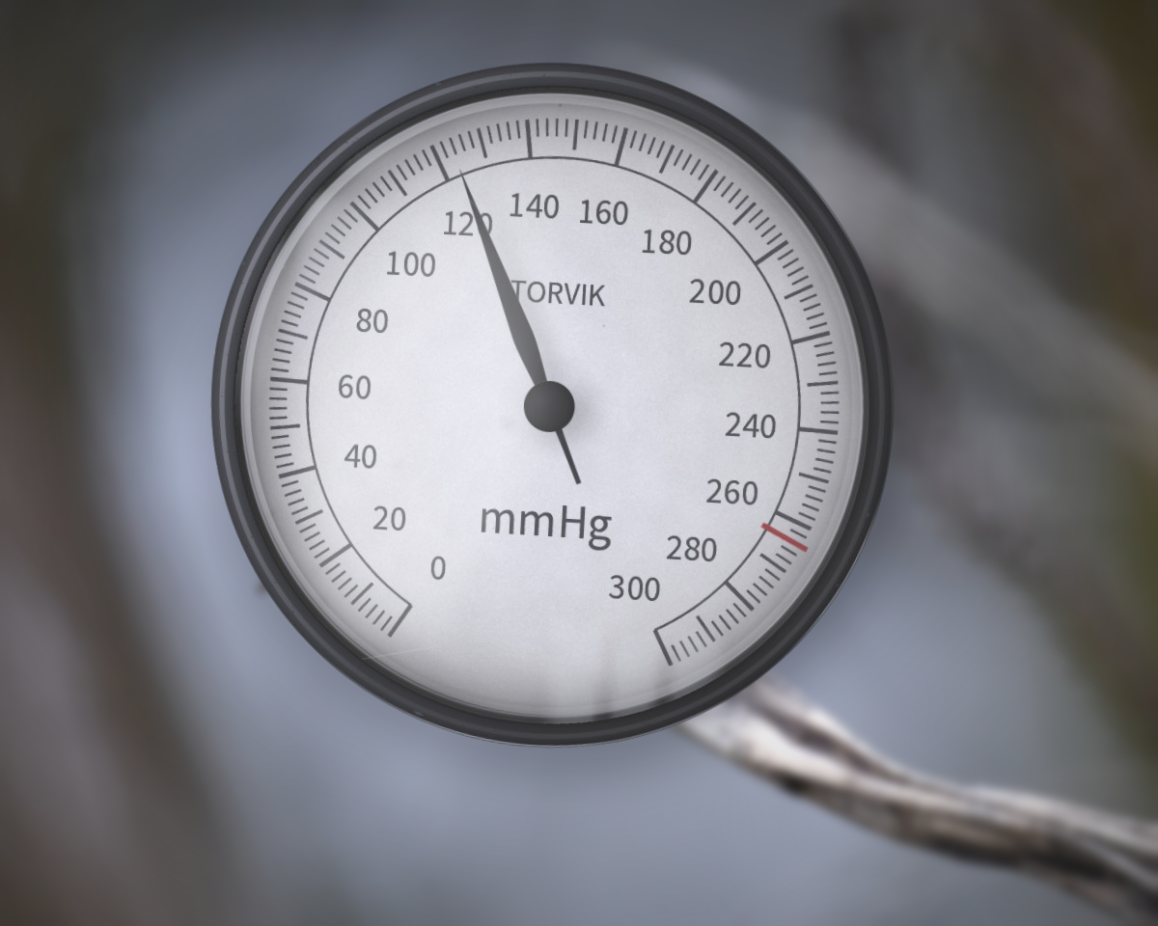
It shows {"value": 124, "unit": "mmHg"}
